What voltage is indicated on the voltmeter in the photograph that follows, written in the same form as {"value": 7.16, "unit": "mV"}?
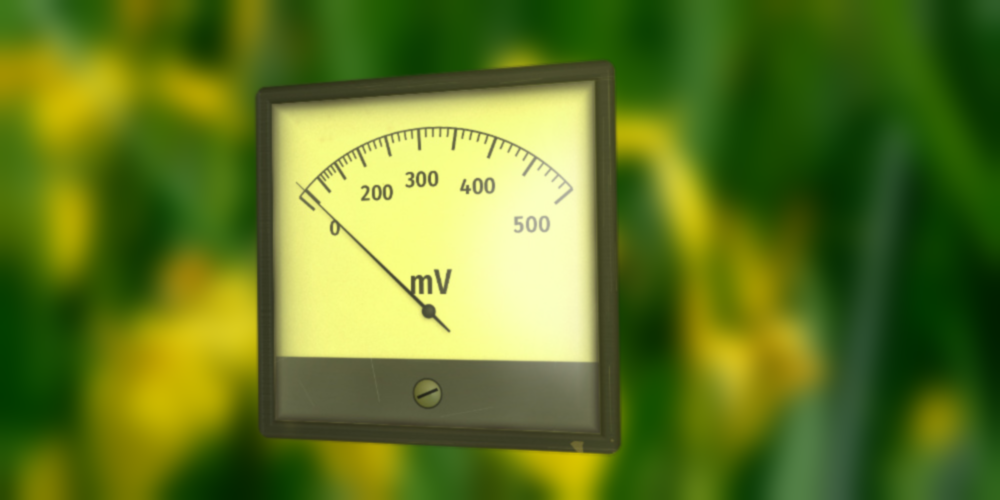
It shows {"value": 50, "unit": "mV"}
